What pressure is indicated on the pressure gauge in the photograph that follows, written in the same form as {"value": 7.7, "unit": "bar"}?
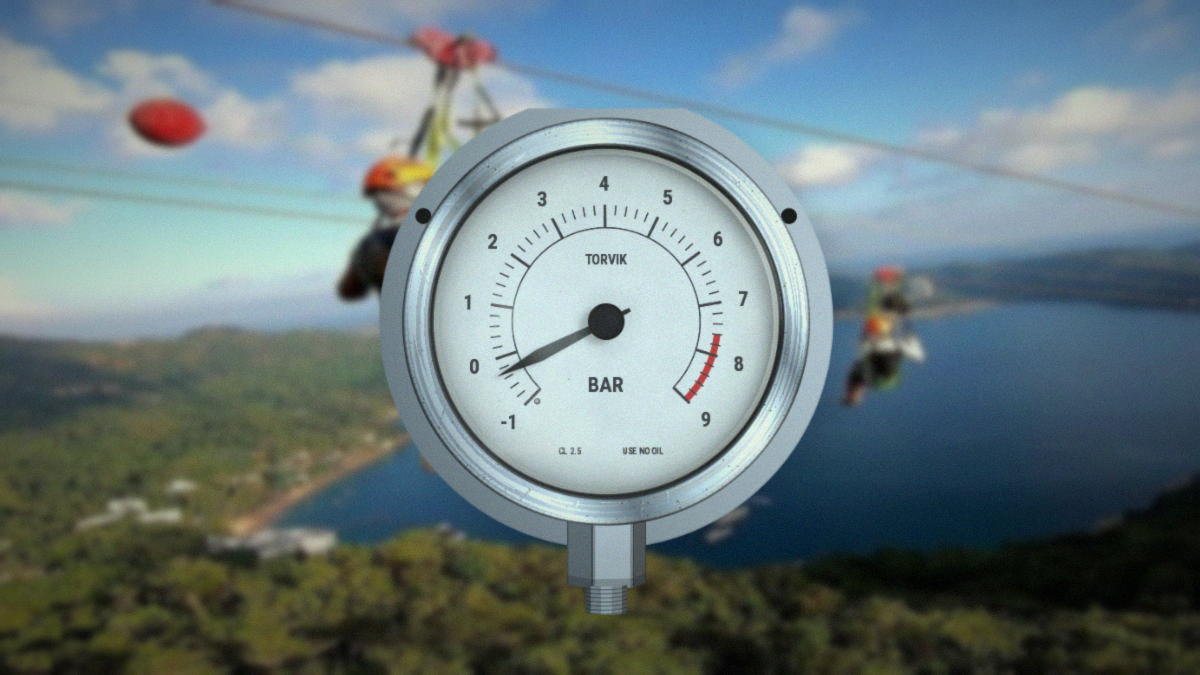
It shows {"value": -0.3, "unit": "bar"}
